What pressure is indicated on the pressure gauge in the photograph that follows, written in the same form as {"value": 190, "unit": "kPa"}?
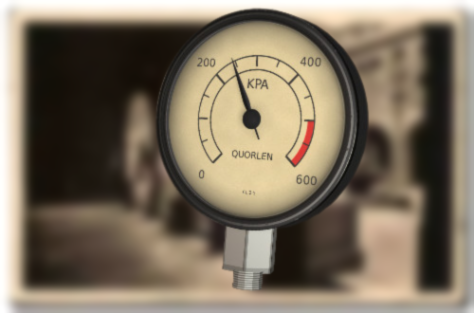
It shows {"value": 250, "unit": "kPa"}
